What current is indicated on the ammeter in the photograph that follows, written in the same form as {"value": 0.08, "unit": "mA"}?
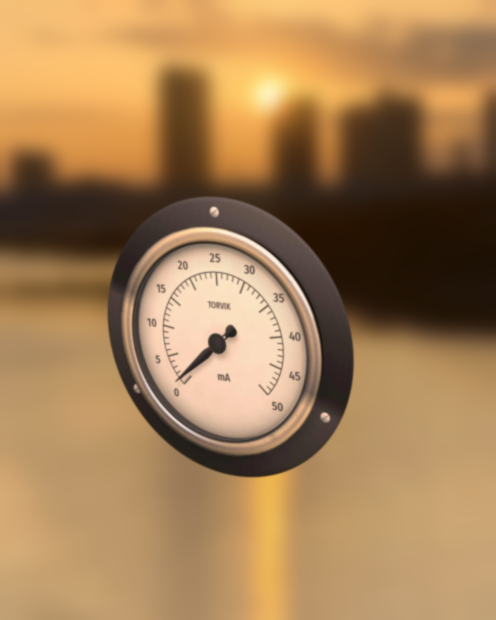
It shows {"value": 1, "unit": "mA"}
